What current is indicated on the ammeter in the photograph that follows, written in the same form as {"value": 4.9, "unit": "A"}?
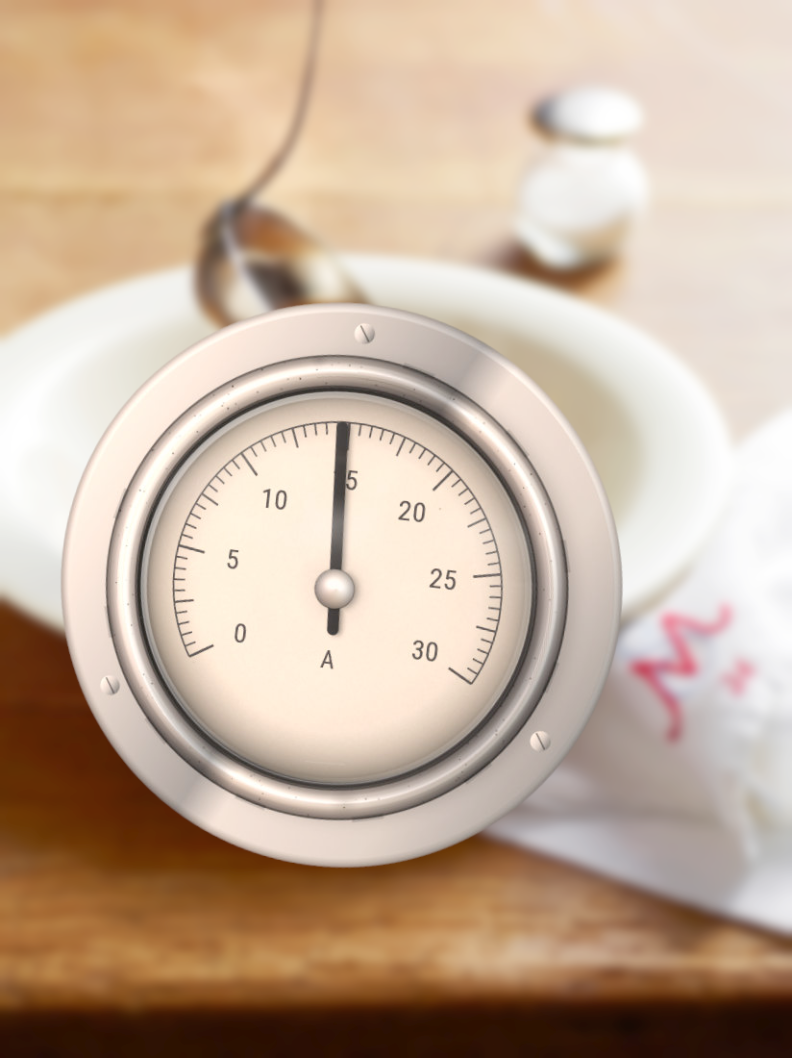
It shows {"value": 14.75, "unit": "A"}
